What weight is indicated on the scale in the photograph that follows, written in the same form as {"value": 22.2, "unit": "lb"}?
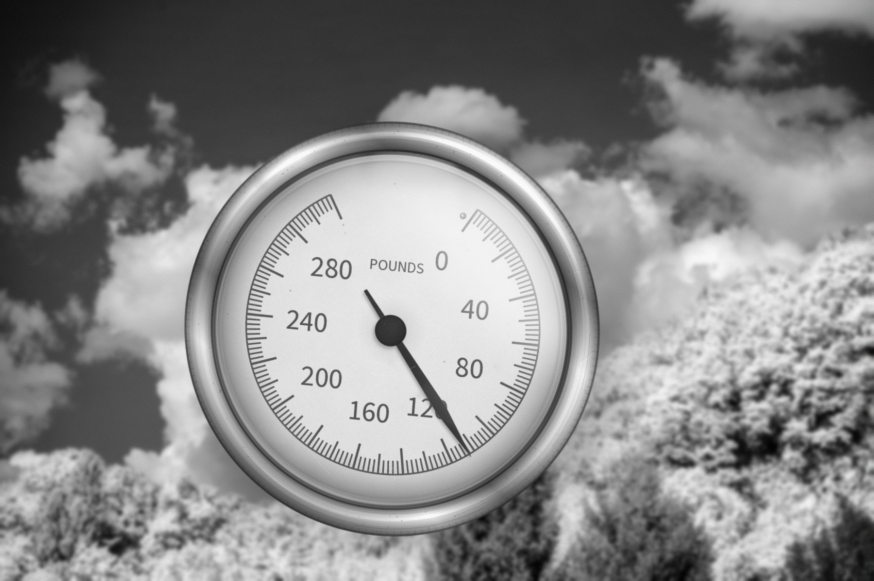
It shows {"value": 112, "unit": "lb"}
